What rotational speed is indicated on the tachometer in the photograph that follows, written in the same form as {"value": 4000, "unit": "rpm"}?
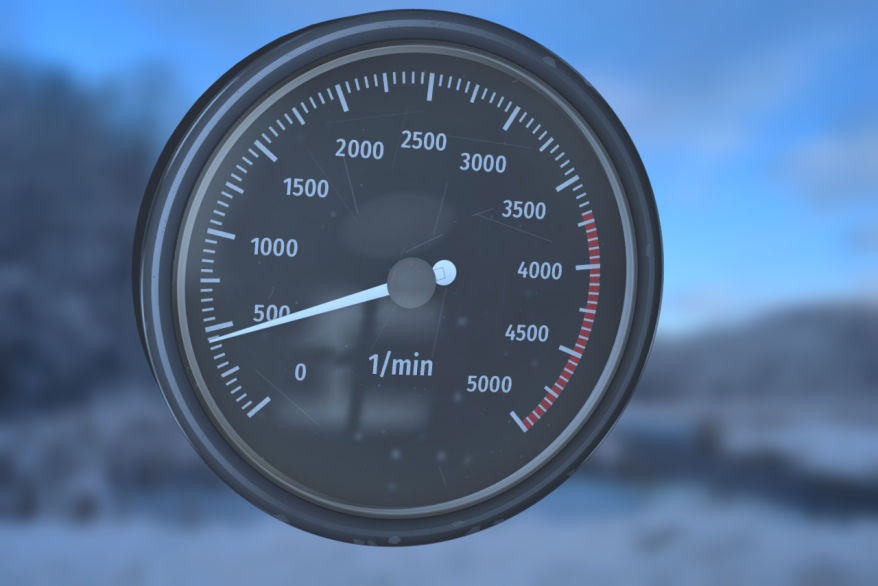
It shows {"value": 450, "unit": "rpm"}
